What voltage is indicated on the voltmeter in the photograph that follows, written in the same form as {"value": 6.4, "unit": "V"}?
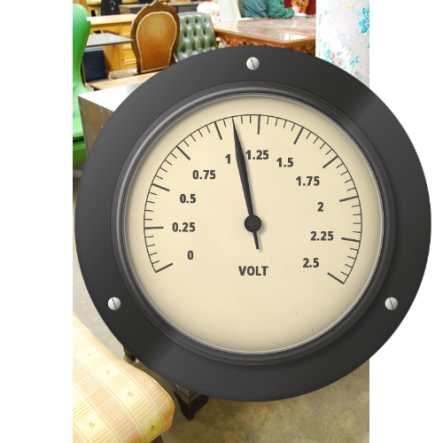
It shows {"value": 1.1, "unit": "V"}
